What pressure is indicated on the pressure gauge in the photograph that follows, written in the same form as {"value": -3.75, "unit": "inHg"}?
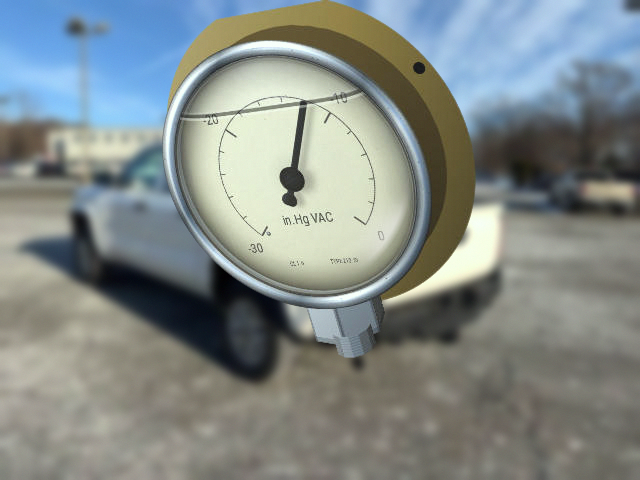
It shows {"value": -12, "unit": "inHg"}
